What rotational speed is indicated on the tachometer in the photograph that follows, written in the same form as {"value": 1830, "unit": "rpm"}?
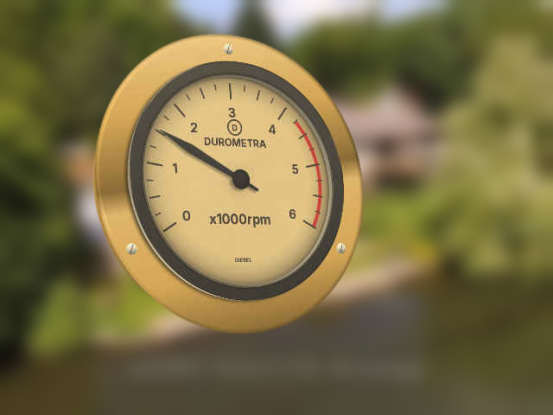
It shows {"value": 1500, "unit": "rpm"}
